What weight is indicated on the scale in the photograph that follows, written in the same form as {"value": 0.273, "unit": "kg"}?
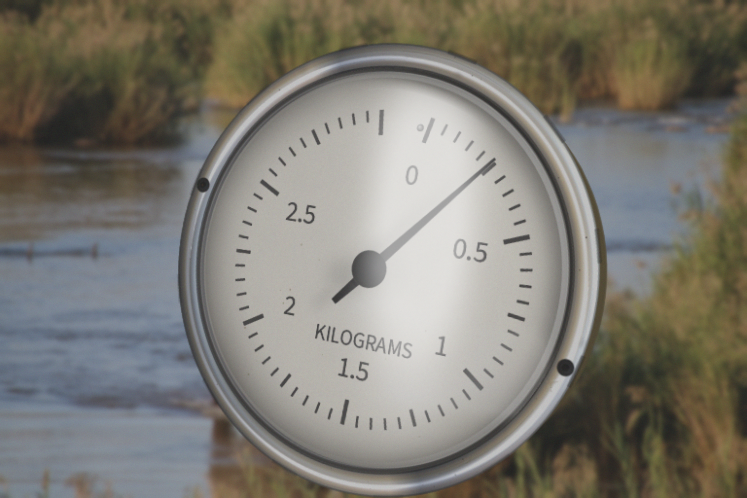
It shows {"value": 0.25, "unit": "kg"}
